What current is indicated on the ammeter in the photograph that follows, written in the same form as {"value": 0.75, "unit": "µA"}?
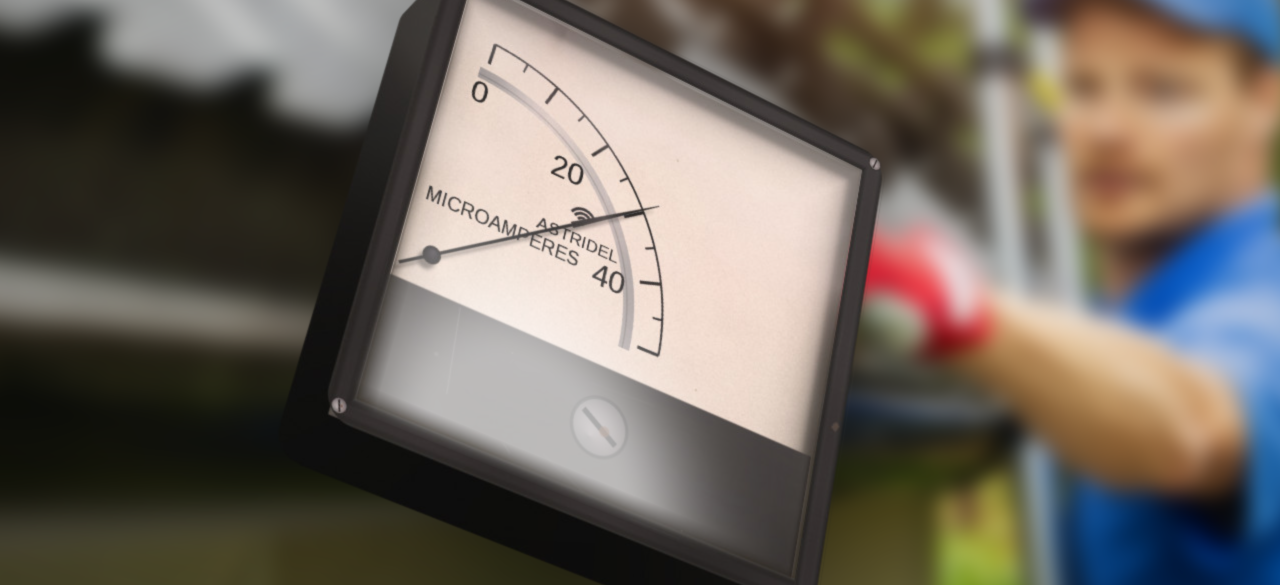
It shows {"value": 30, "unit": "µA"}
